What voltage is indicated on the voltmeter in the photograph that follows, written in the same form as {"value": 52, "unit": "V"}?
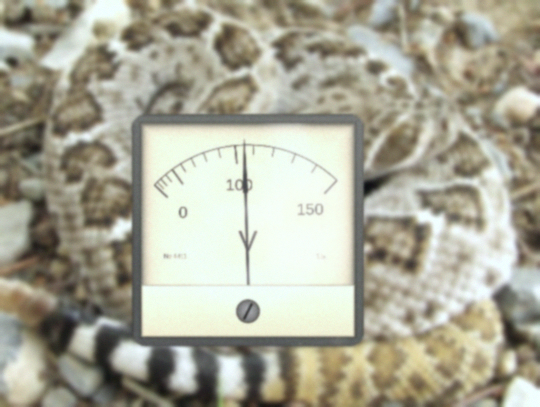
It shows {"value": 105, "unit": "V"}
